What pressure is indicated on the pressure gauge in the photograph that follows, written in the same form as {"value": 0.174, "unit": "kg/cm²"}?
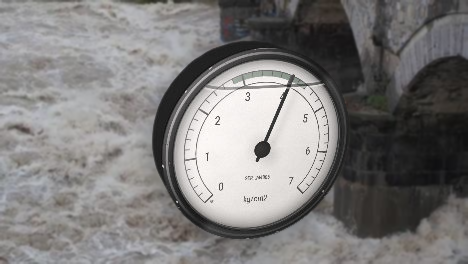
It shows {"value": 4, "unit": "kg/cm²"}
